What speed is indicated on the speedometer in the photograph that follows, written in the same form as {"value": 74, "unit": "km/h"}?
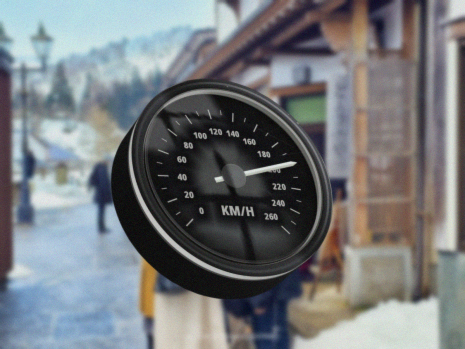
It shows {"value": 200, "unit": "km/h"}
